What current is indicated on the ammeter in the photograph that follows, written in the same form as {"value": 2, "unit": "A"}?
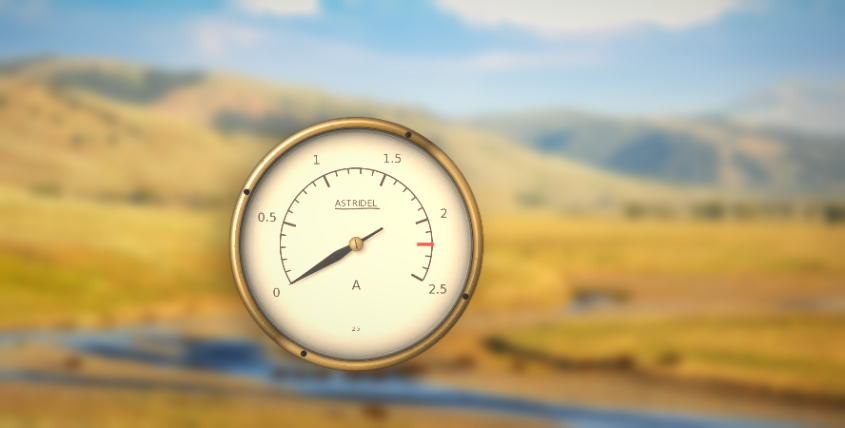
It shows {"value": 0, "unit": "A"}
